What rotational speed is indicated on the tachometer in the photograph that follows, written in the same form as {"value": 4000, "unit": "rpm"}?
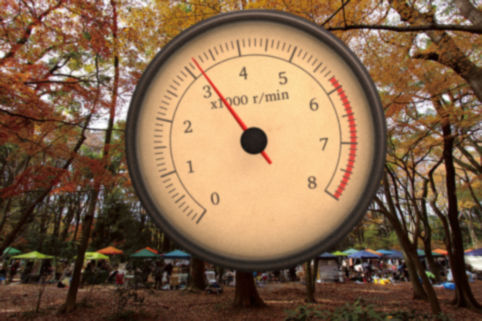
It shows {"value": 3200, "unit": "rpm"}
